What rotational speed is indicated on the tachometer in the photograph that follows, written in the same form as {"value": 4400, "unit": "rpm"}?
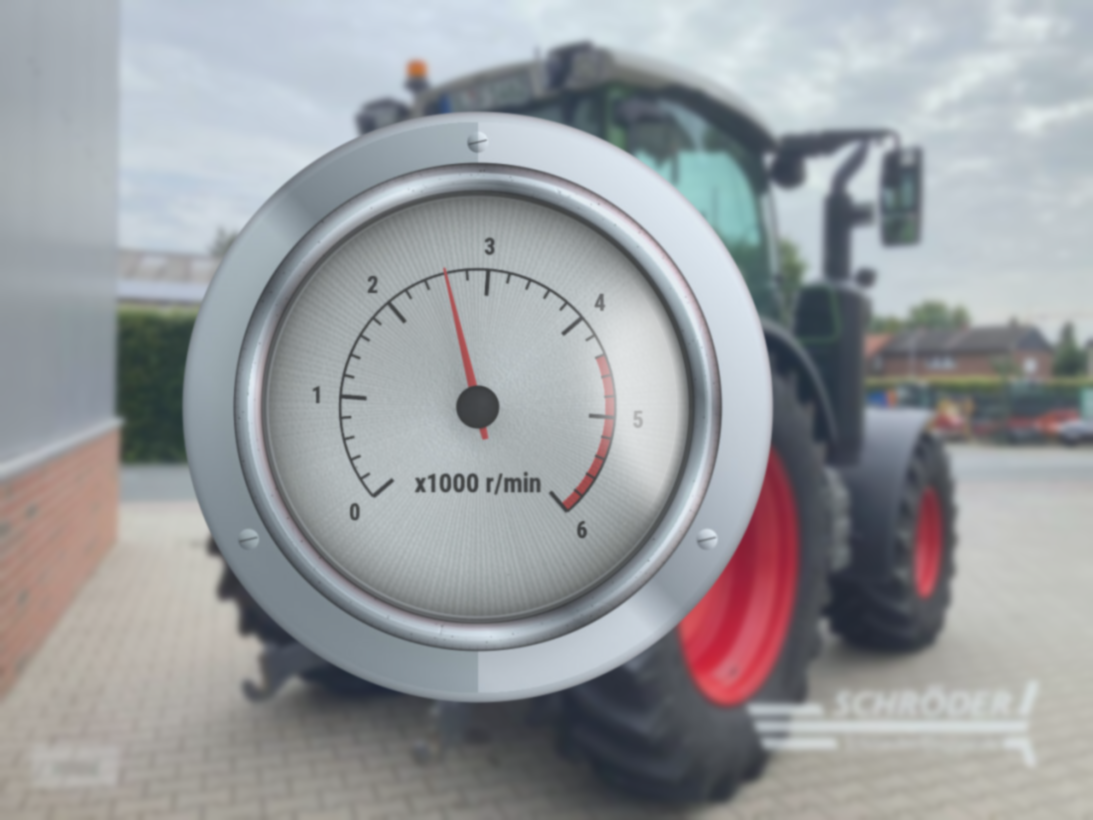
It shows {"value": 2600, "unit": "rpm"}
